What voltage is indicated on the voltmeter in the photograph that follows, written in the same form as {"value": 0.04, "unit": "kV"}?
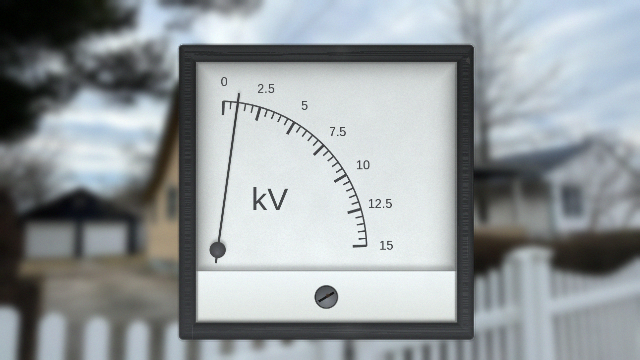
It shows {"value": 1, "unit": "kV"}
